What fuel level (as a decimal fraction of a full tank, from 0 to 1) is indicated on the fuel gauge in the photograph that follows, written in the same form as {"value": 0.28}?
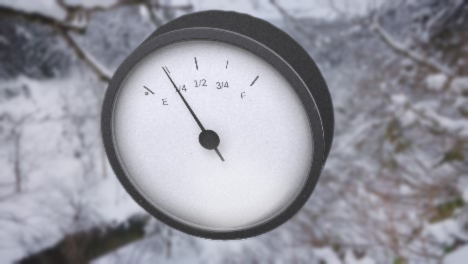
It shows {"value": 0.25}
